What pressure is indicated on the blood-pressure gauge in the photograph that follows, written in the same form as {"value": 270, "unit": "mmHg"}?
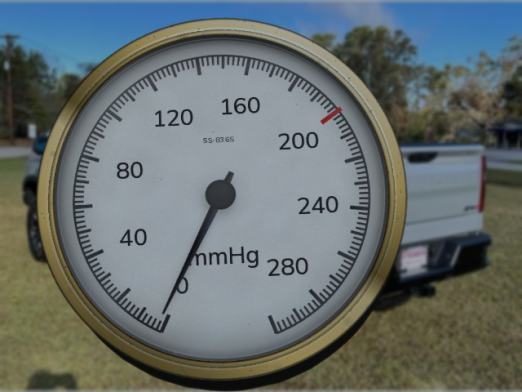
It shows {"value": 2, "unit": "mmHg"}
